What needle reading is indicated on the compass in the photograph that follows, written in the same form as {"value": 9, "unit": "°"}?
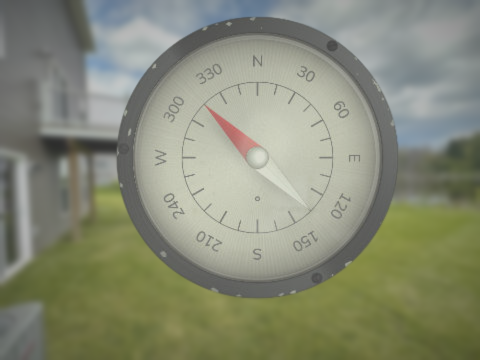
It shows {"value": 315, "unit": "°"}
